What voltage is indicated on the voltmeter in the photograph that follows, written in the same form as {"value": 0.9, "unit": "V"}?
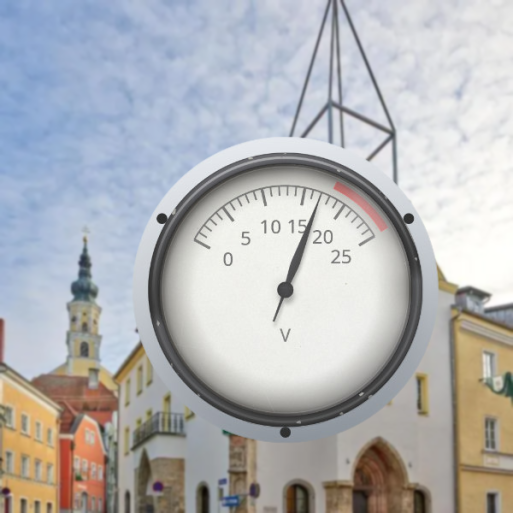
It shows {"value": 17, "unit": "V"}
